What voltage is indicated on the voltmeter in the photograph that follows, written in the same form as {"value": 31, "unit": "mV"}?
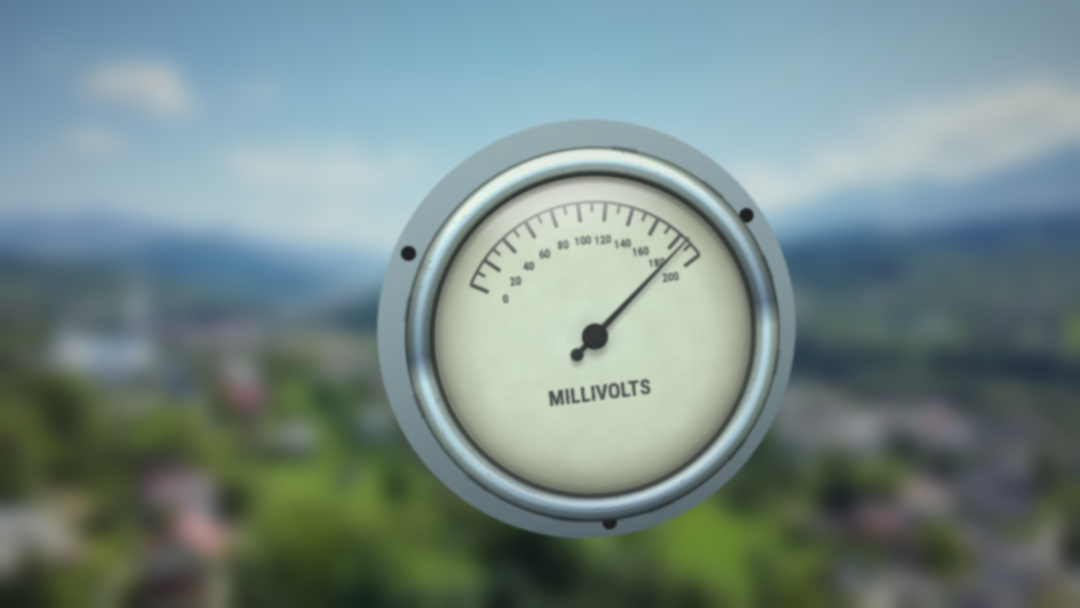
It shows {"value": 185, "unit": "mV"}
